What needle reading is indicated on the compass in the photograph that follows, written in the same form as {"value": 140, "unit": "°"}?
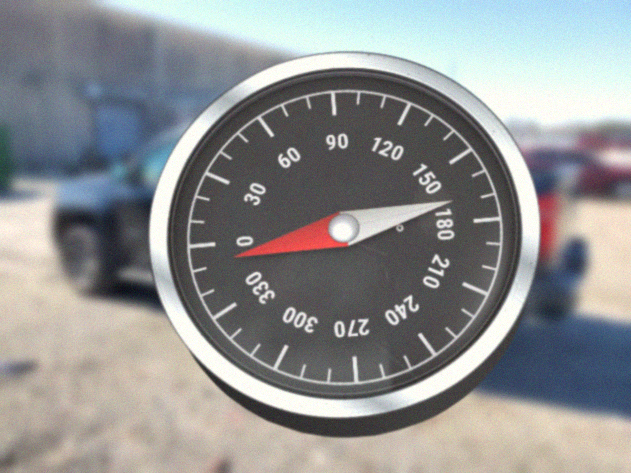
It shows {"value": 350, "unit": "°"}
